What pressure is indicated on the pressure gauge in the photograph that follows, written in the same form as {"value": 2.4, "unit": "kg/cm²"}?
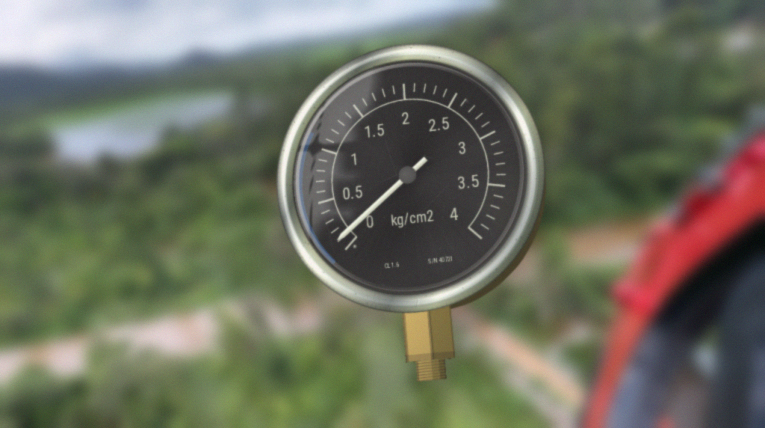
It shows {"value": 0.1, "unit": "kg/cm²"}
